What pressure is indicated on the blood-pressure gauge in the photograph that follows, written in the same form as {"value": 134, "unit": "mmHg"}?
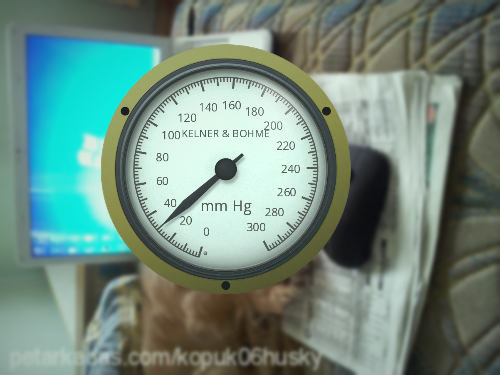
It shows {"value": 30, "unit": "mmHg"}
